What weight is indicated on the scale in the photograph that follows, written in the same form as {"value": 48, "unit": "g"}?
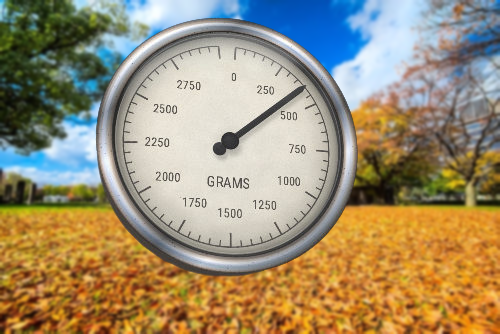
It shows {"value": 400, "unit": "g"}
